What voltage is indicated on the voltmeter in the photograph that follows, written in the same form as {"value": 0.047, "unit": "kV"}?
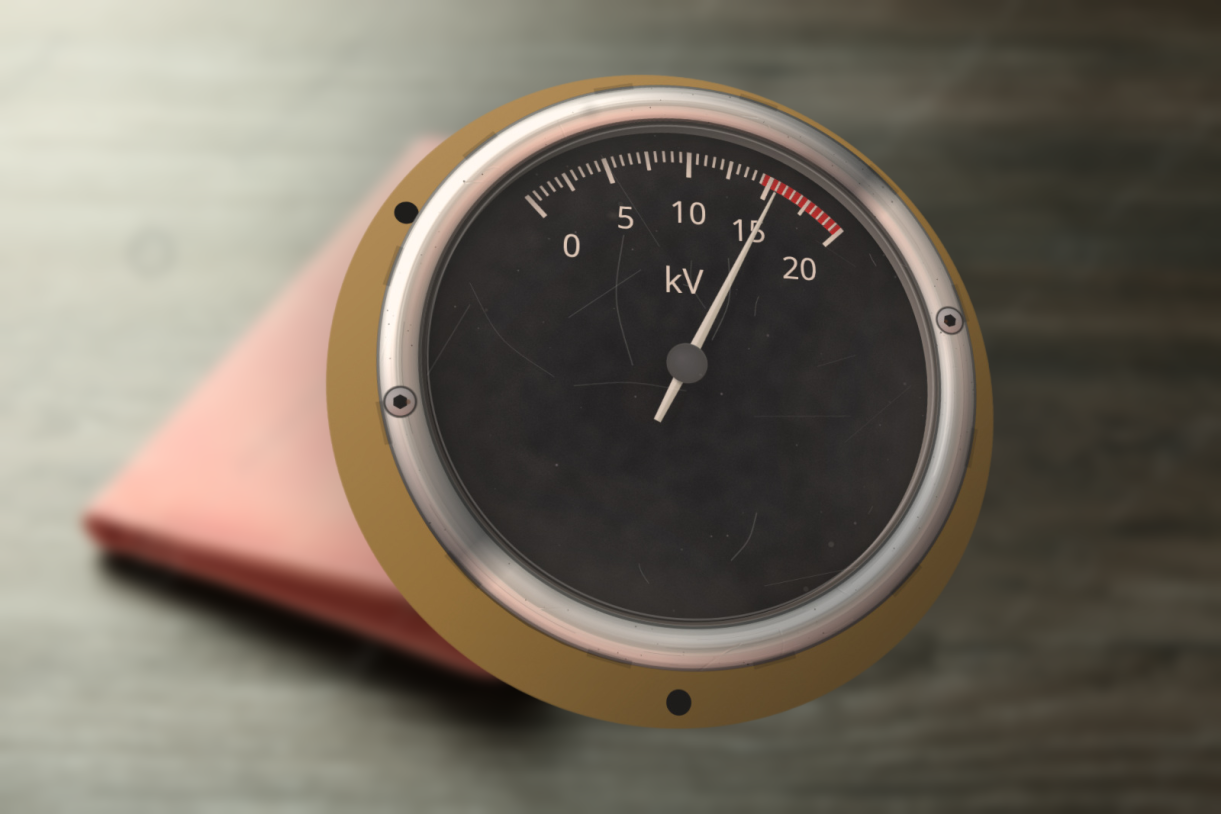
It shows {"value": 15.5, "unit": "kV"}
